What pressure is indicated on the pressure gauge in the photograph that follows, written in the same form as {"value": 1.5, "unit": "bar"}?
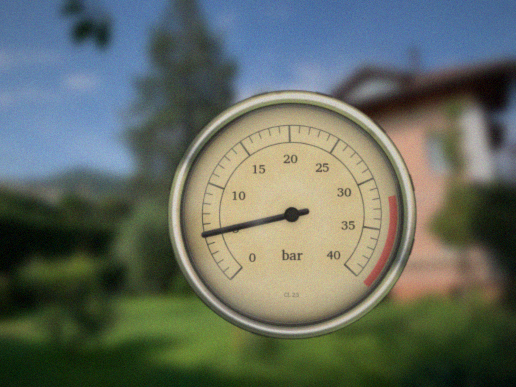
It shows {"value": 5, "unit": "bar"}
